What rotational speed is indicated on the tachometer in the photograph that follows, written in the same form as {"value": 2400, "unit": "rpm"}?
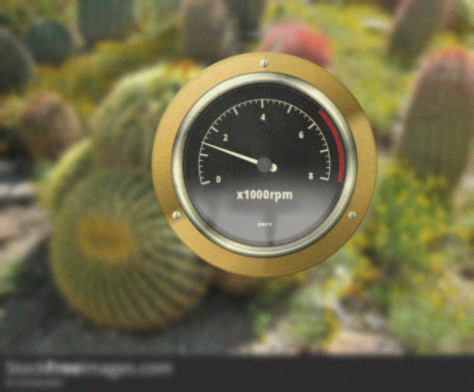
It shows {"value": 1400, "unit": "rpm"}
